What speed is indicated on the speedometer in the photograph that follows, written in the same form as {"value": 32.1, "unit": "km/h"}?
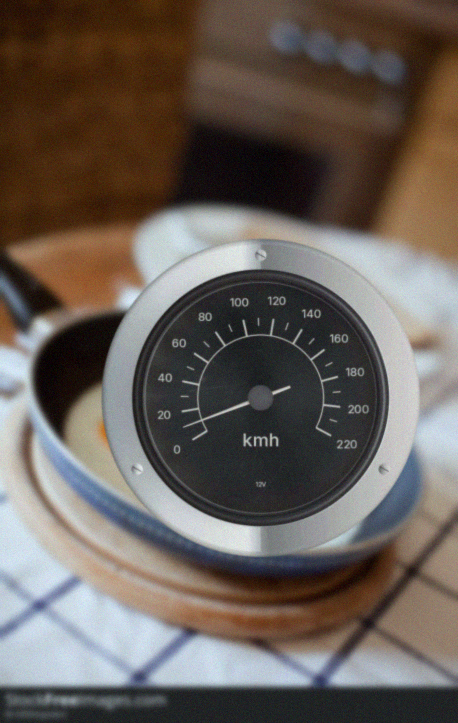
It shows {"value": 10, "unit": "km/h"}
